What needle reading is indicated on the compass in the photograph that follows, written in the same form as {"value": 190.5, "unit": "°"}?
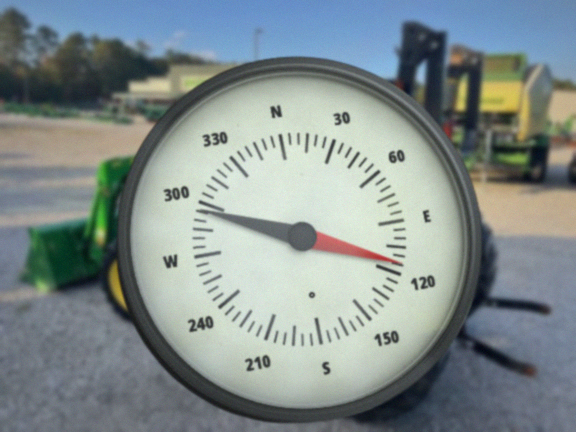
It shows {"value": 115, "unit": "°"}
